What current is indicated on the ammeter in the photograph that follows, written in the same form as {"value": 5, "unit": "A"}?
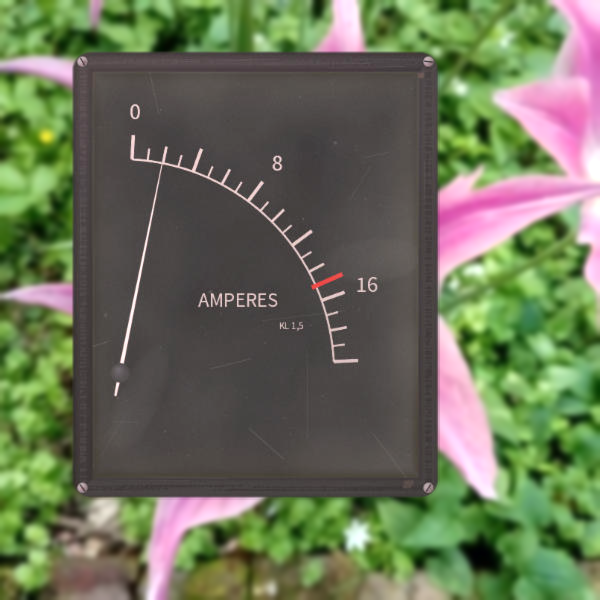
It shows {"value": 2, "unit": "A"}
